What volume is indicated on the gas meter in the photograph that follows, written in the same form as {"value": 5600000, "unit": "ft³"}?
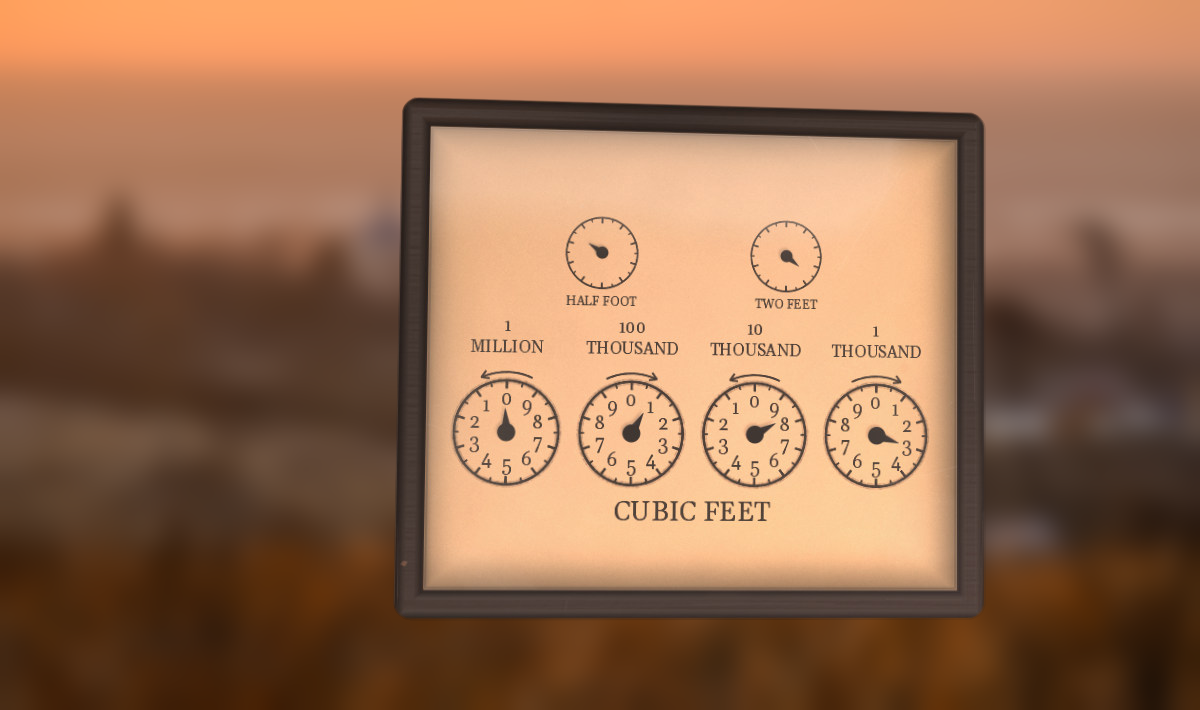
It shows {"value": 8300, "unit": "ft³"}
